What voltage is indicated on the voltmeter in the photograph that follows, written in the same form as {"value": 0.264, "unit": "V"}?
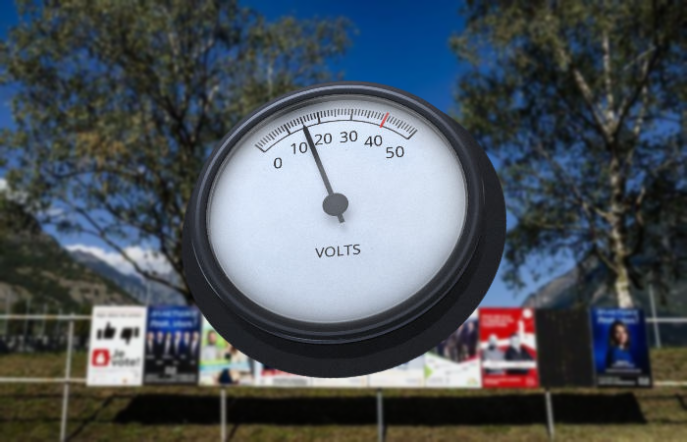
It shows {"value": 15, "unit": "V"}
